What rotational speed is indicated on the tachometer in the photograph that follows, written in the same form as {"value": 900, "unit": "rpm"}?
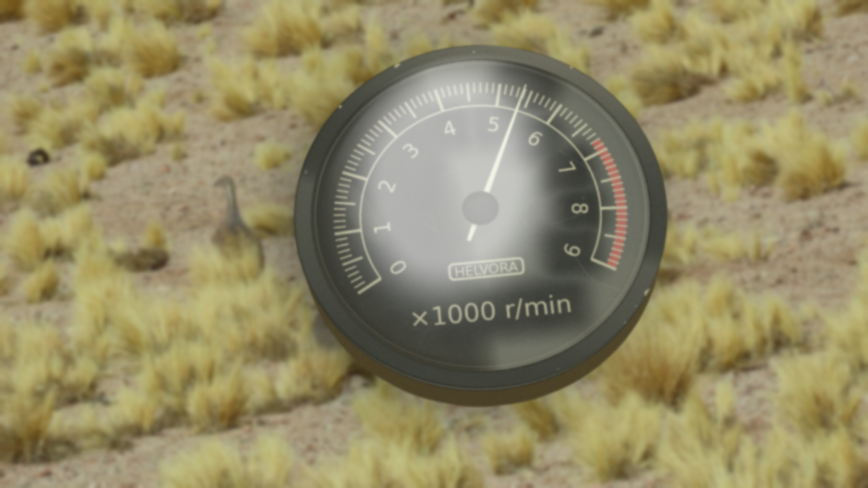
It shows {"value": 5400, "unit": "rpm"}
